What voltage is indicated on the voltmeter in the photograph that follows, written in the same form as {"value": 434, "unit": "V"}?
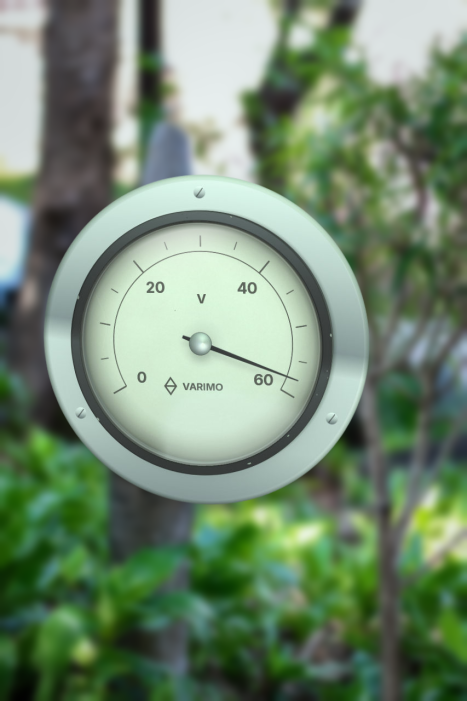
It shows {"value": 57.5, "unit": "V"}
